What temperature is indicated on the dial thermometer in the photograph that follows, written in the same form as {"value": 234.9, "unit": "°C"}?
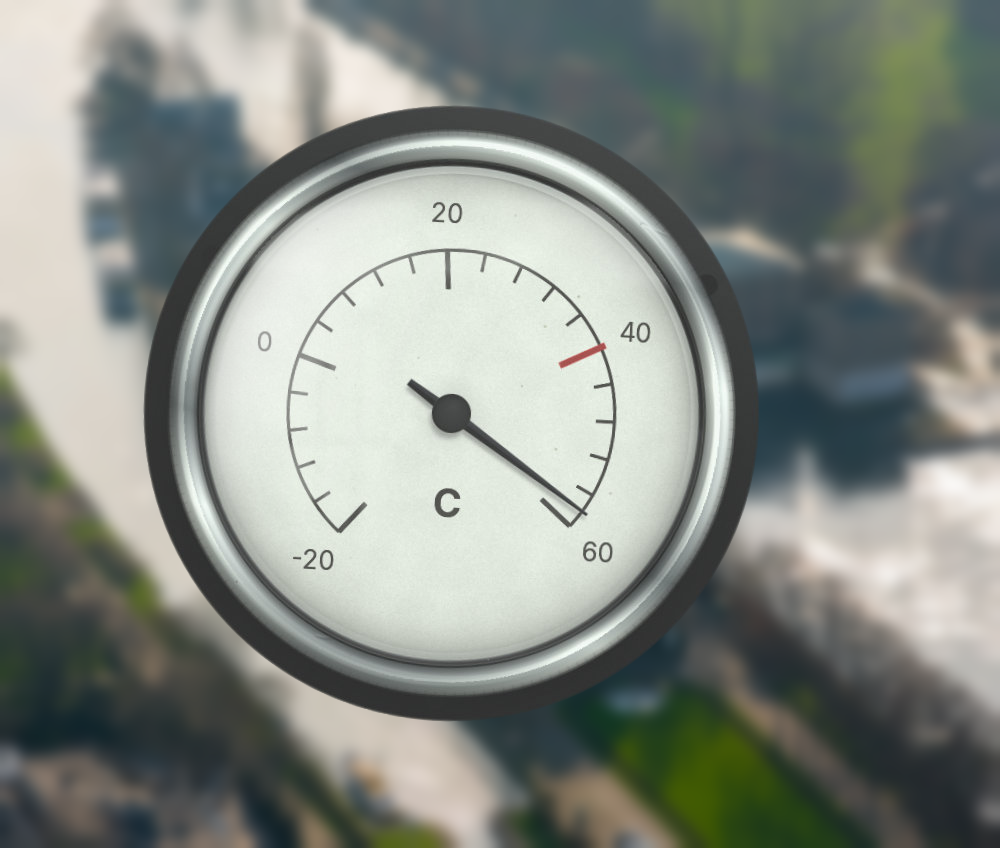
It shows {"value": 58, "unit": "°C"}
